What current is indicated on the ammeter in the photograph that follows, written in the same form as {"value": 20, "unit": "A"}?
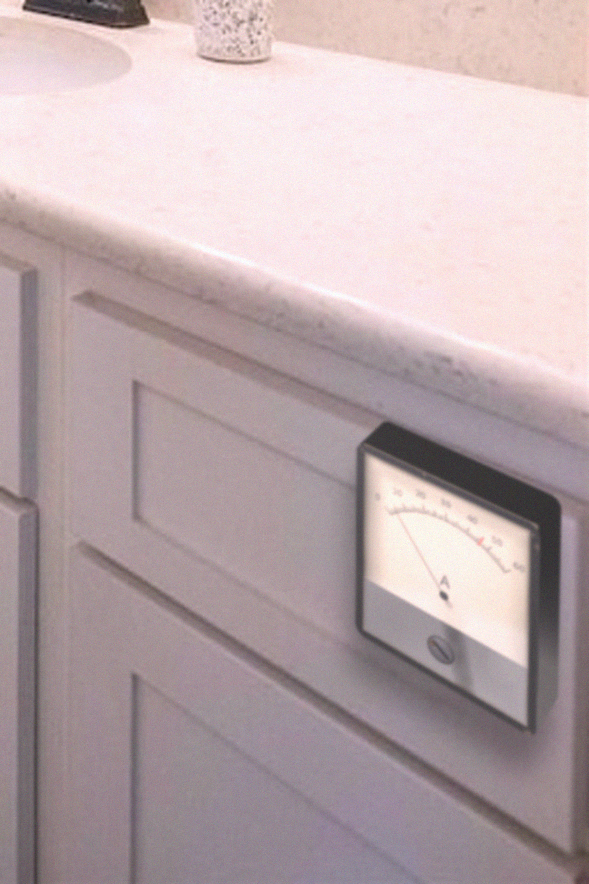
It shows {"value": 5, "unit": "A"}
